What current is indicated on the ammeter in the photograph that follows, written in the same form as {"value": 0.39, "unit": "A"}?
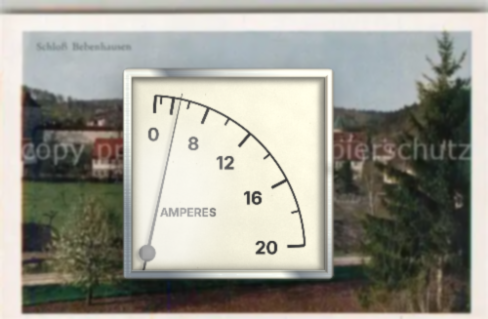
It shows {"value": 5, "unit": "A"}
